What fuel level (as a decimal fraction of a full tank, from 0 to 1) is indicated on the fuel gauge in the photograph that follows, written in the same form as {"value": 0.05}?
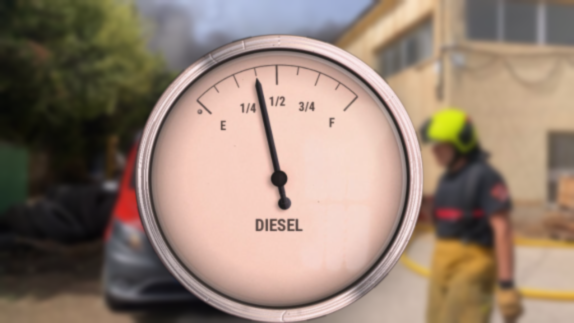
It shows {"value": 0.375}
